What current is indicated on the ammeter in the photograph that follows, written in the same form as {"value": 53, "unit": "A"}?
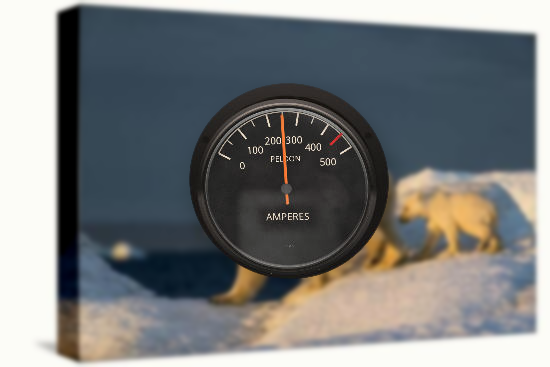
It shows {"value": 250, "unit": "A"}
